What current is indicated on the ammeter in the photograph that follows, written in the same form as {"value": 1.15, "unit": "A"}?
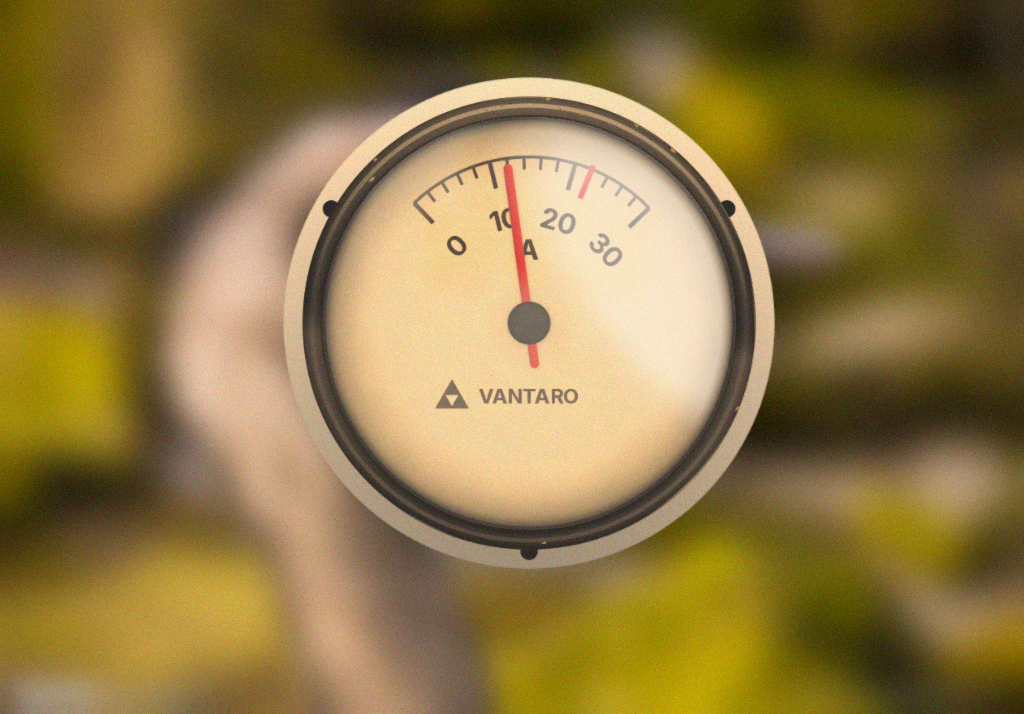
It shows {"value": 12, "unit": "A"}
